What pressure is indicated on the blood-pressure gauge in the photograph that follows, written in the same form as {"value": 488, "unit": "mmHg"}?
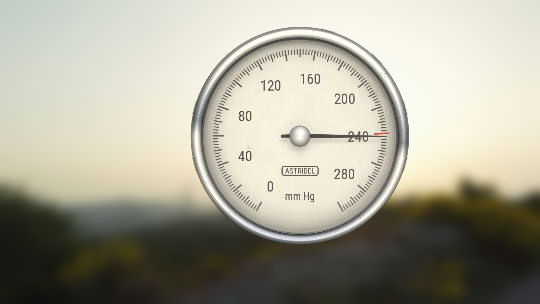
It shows {"value": 240, "unit": "mmHg"}
